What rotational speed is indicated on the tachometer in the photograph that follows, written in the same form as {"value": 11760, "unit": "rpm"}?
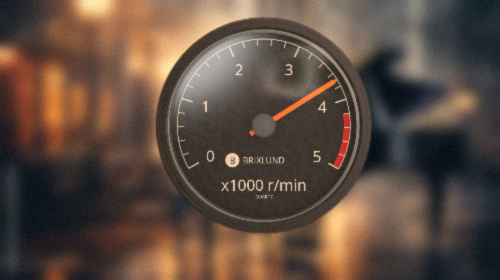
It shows {"value": 3700, "unit": "rpm"}
